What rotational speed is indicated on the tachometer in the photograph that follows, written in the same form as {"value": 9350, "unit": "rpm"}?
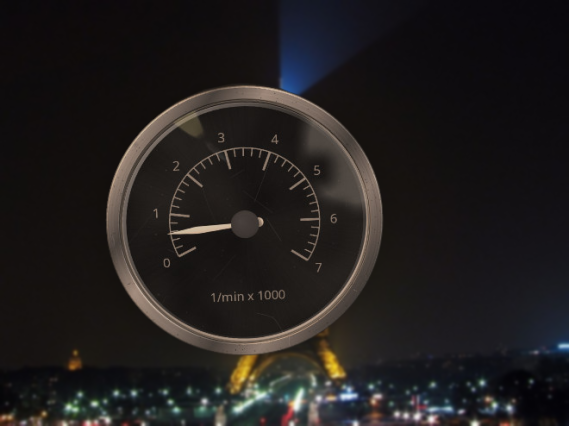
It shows {"value": 600, "unit": "rpm"}
